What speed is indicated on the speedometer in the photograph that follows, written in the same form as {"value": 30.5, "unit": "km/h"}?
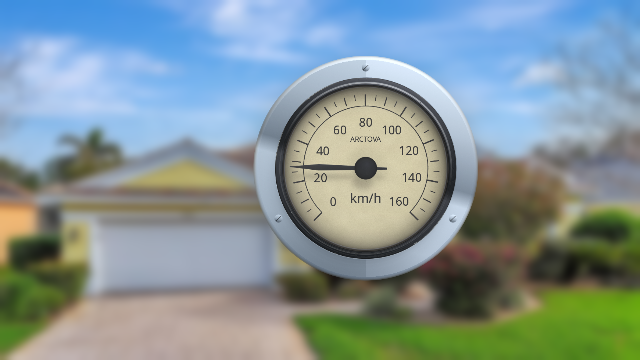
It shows {"value": 27.5, "unit": "km/h"}
